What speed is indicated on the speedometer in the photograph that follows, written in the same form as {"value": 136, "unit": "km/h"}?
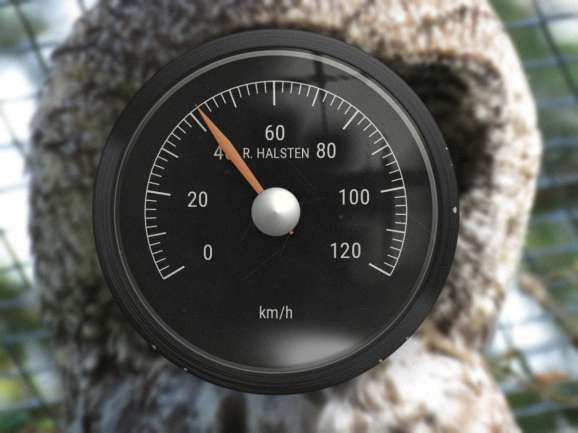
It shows {"value": 42, "unit": "km/h"}
